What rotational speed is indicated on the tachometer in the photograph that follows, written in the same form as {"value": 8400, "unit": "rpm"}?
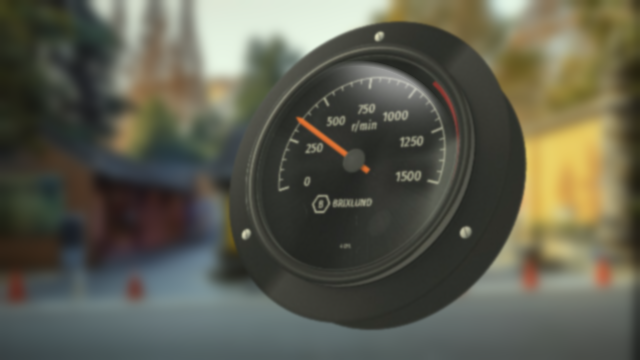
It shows {"value": 350, "unit": "rpm"}
